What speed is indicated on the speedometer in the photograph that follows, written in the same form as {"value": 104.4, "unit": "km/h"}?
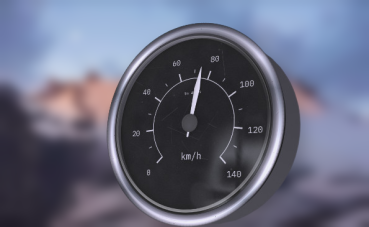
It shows {"value": 75, "unit": "km/h"}
